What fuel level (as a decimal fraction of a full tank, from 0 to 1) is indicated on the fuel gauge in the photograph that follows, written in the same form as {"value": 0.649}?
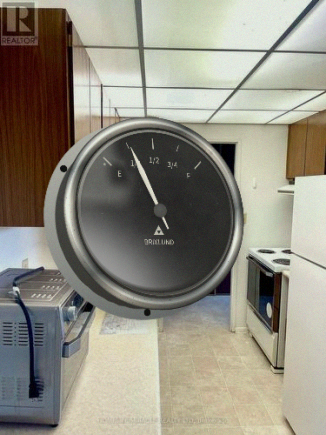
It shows {"value": 0.25}
